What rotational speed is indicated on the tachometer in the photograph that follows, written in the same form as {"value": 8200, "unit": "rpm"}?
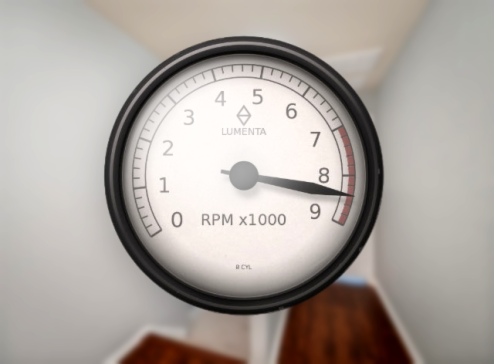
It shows {"value": 8400, "unit": "rpm"}
